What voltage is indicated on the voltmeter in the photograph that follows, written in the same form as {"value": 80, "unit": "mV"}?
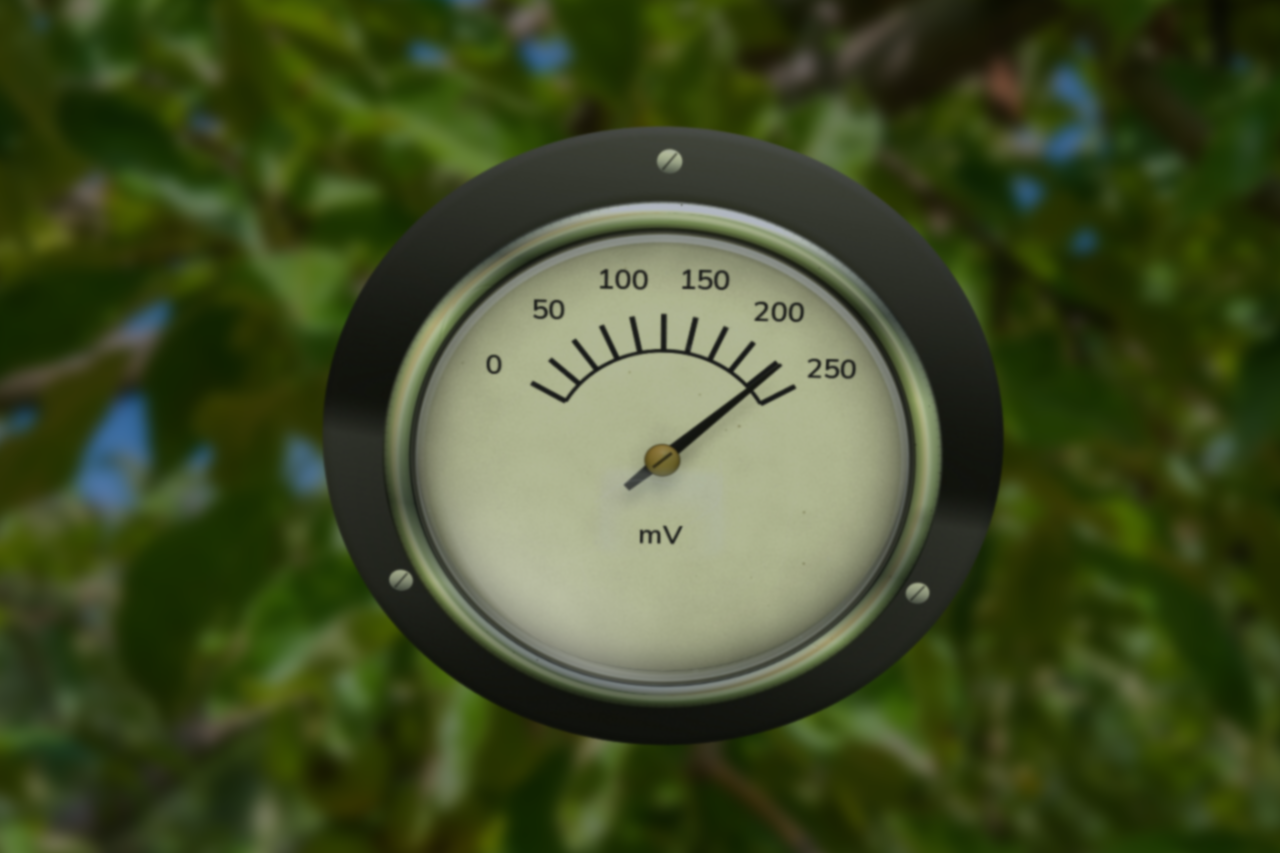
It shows {"value": 225, "unit": "mV"}
